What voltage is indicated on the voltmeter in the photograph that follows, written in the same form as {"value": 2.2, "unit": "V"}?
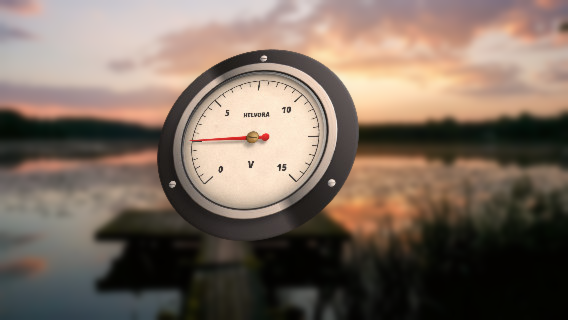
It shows {"value": 2.5, "unit": "V"}
